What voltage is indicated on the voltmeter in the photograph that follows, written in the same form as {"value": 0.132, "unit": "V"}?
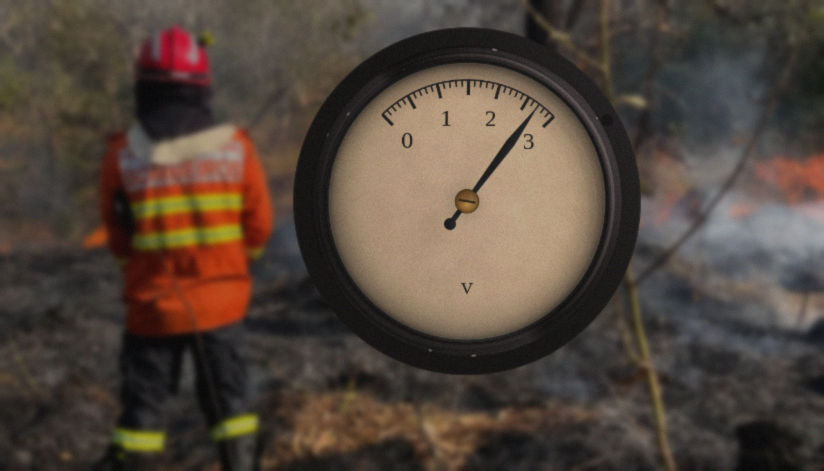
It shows {"value": 2.7, "unit": "V"}
